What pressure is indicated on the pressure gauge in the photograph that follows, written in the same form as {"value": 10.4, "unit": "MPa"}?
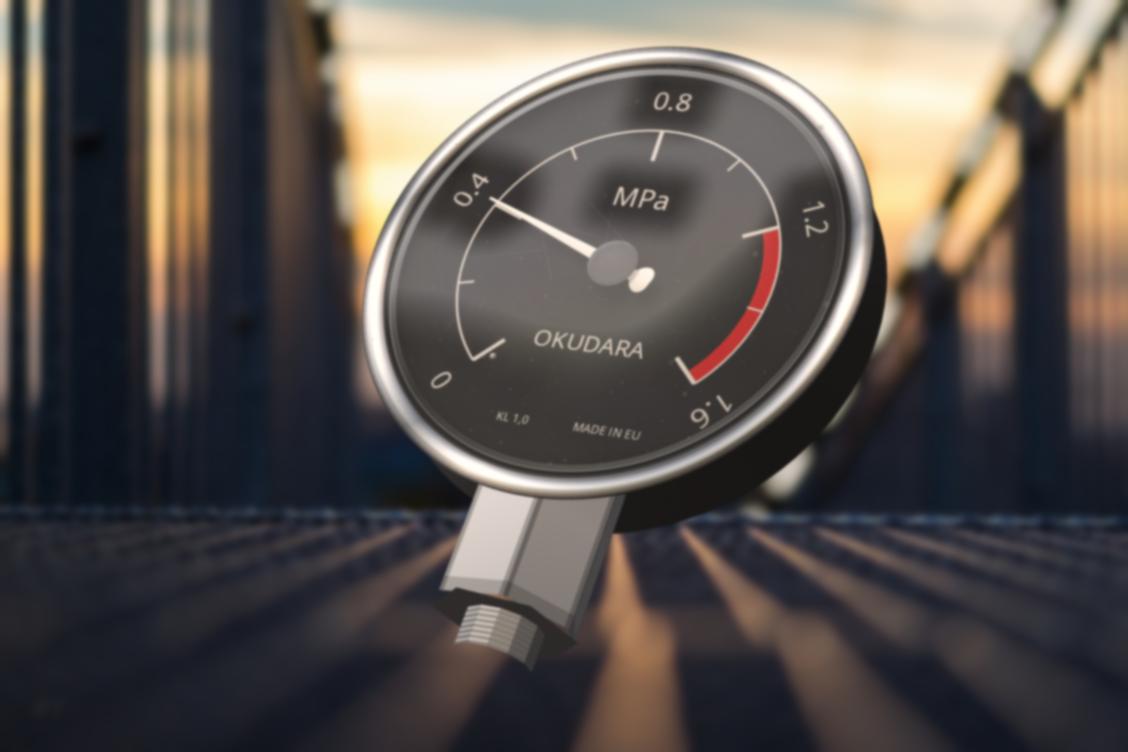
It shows {"value": 0.4, "unit": "MPa"}
